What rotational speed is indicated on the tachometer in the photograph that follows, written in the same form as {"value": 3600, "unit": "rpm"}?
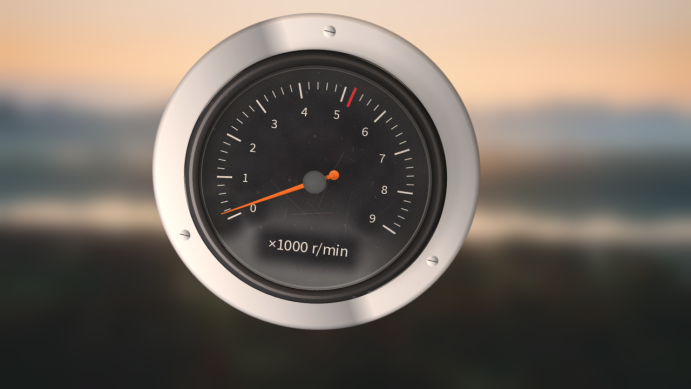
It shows {"value": 200, "unit": "rpm"}
